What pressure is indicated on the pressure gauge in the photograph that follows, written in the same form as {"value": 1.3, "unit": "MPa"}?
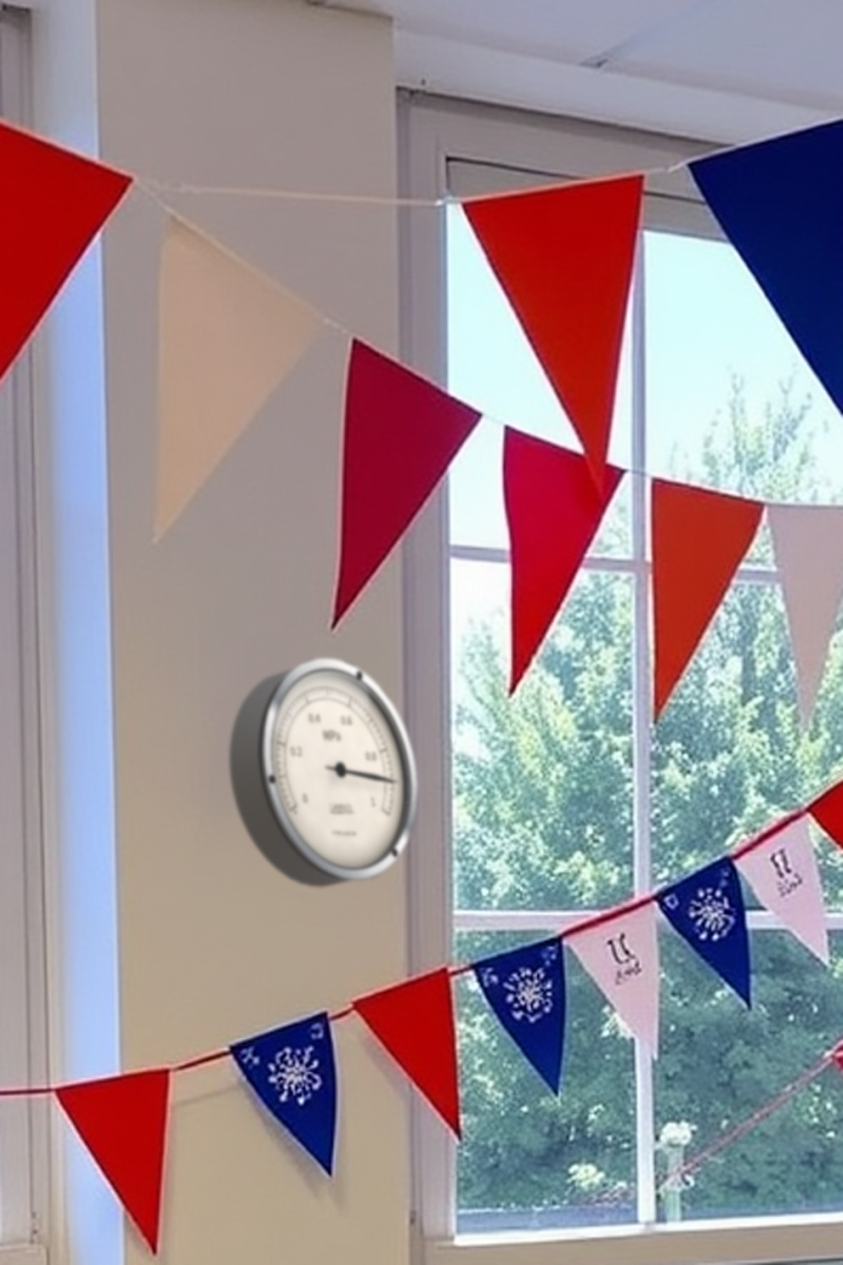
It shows {"value": 0.9, "unit": "MPa"}
